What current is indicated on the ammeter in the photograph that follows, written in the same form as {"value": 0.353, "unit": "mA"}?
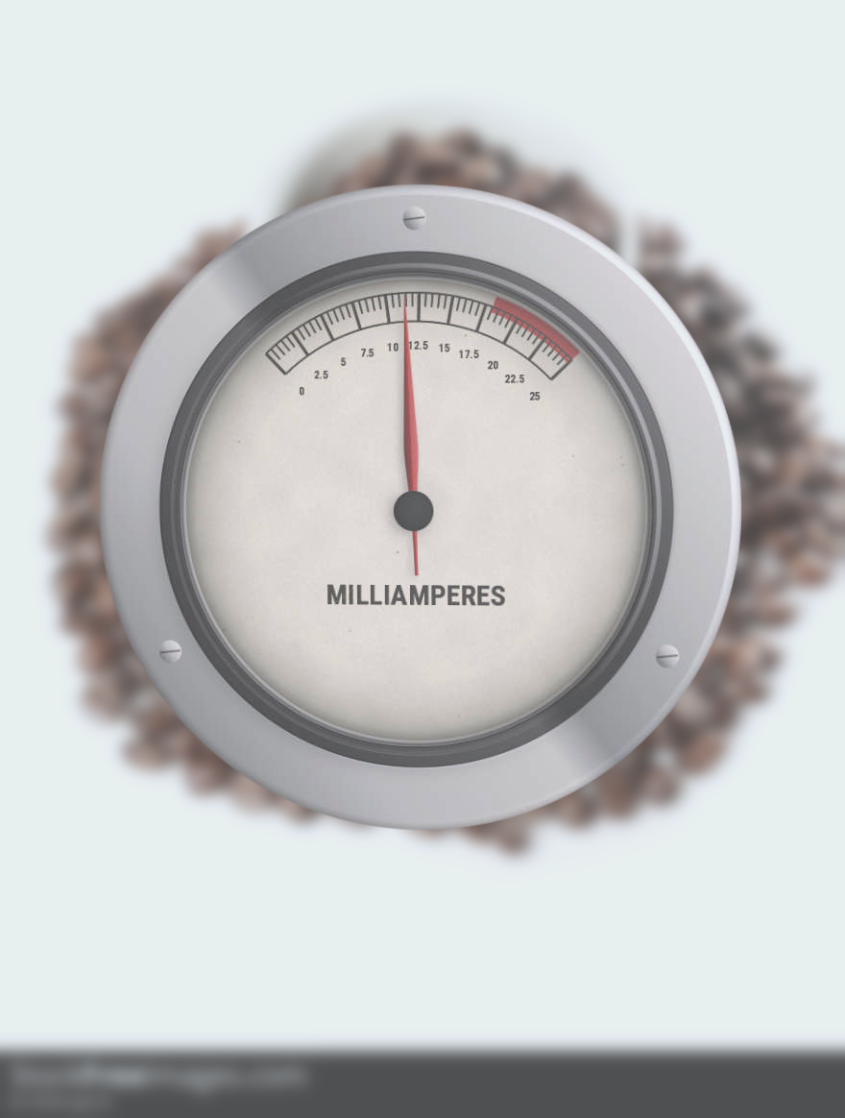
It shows {"value": 11.5, "unit": "mA"}
